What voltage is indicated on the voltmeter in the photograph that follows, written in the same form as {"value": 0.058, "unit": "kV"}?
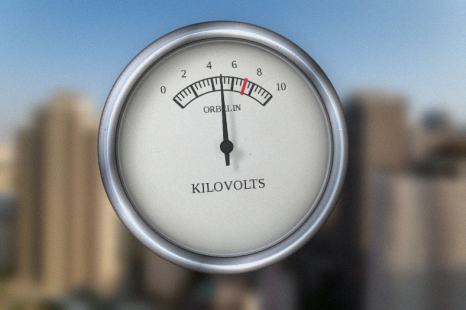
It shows {"value": 4.8, "unit": "kV"}
